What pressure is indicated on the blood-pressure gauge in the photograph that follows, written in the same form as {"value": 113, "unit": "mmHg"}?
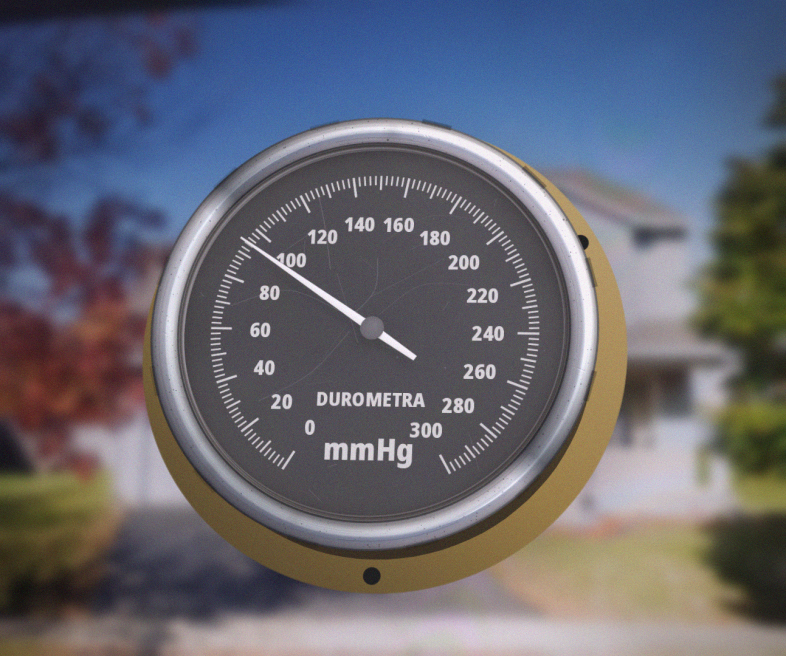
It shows {"value": 94, "unit": "mmHg"}
